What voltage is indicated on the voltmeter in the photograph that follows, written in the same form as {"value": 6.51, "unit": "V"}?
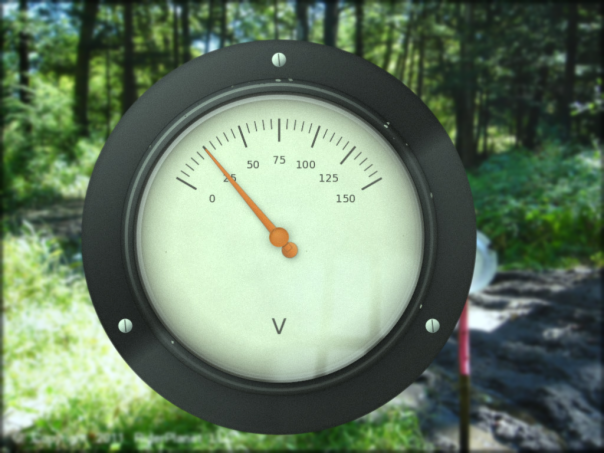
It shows {"value": 25, "unit": "V"}
